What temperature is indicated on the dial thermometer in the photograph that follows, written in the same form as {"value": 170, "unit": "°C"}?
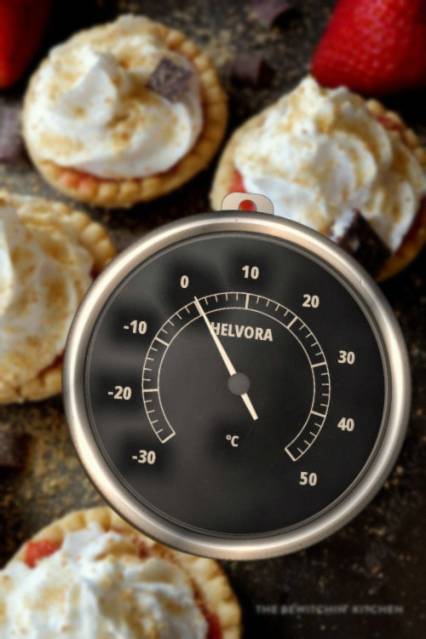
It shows {"value": 0, "unit": "°C"}
